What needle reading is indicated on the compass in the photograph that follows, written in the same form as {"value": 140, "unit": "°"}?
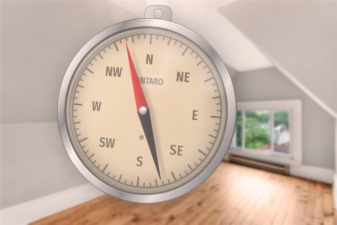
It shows {"value": 340, "unit": "°"}
